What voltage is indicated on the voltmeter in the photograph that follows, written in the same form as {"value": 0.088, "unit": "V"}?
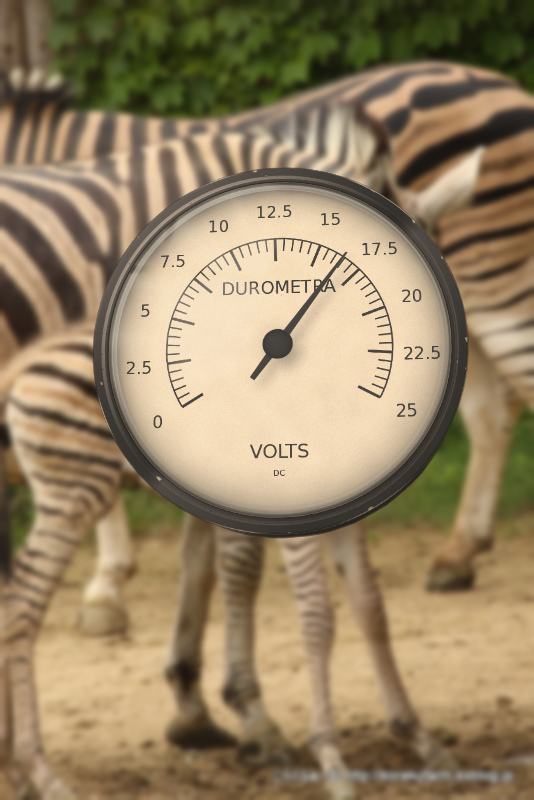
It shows {"value": 16.5, "unit": "V"}
